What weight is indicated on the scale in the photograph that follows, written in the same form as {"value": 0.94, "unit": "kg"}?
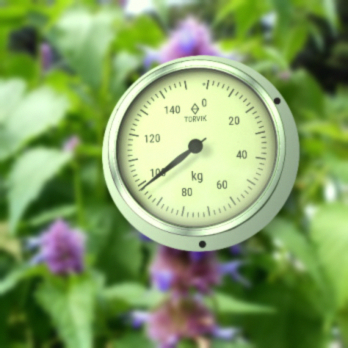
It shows {"value": 98, "unit": "kg"}
